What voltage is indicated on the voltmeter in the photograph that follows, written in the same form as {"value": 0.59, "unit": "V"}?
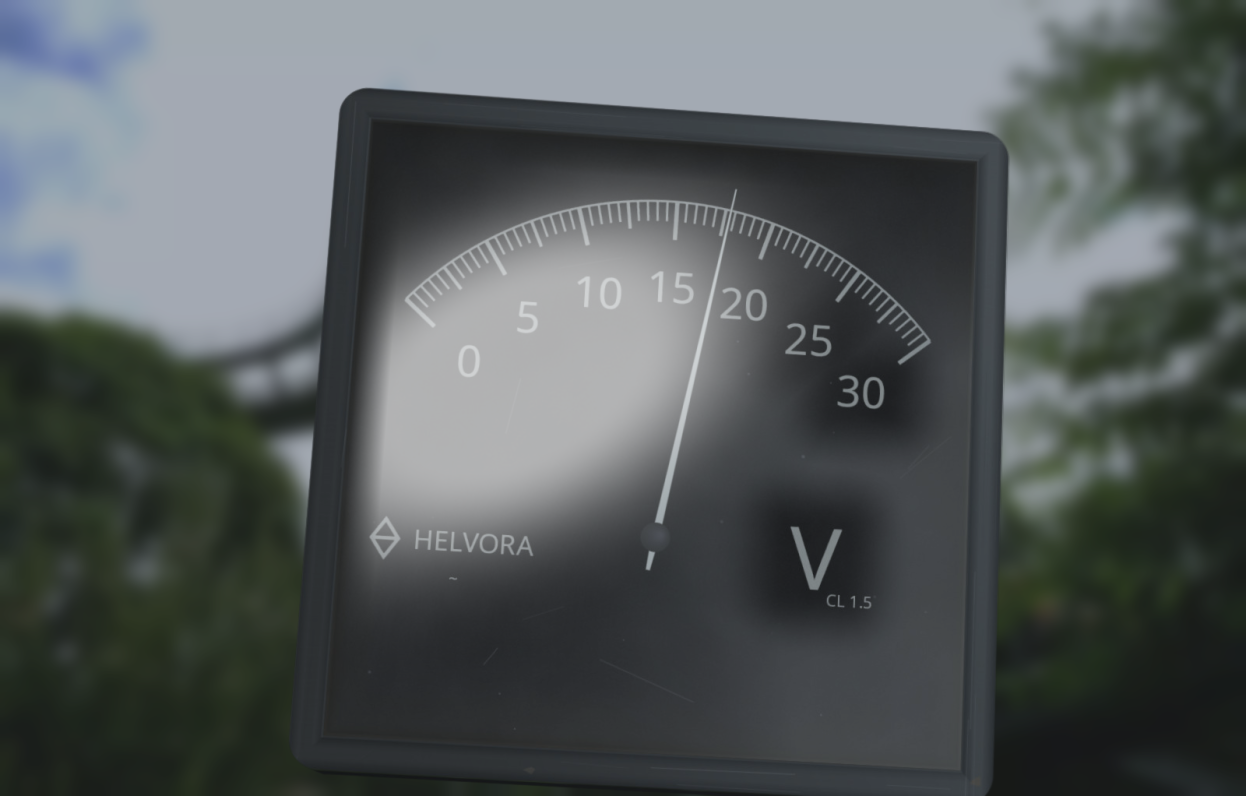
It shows {"value": 17.75, "unit": "V"}
